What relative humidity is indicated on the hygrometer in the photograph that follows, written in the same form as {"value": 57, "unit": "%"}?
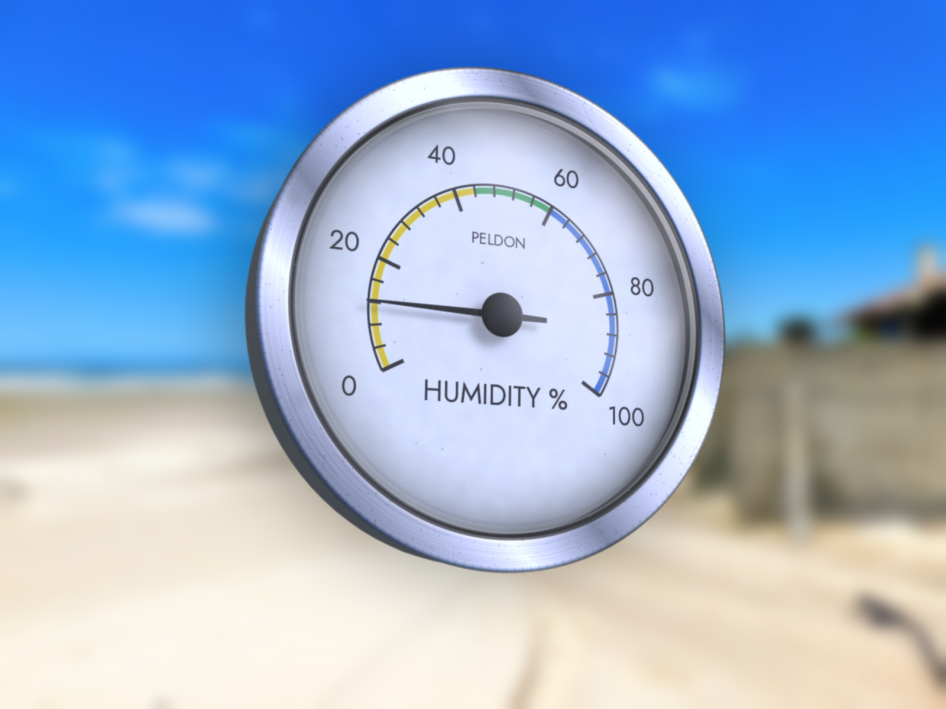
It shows {"value": 12, "unit": "%"}
